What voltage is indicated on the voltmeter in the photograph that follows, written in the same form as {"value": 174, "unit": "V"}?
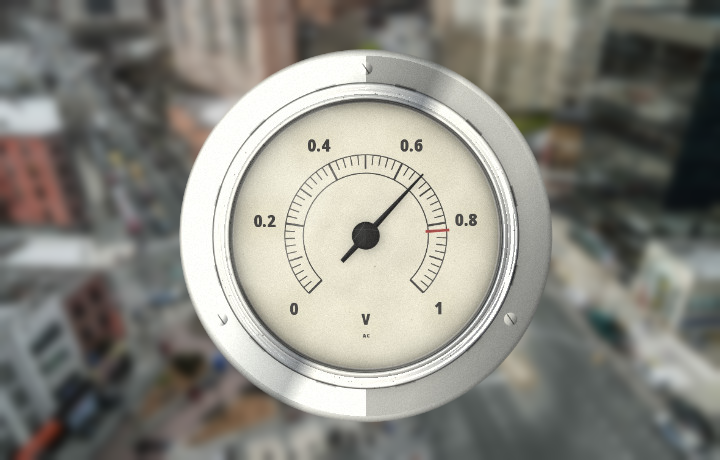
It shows {"value": 0.66, "unit": "V"}
